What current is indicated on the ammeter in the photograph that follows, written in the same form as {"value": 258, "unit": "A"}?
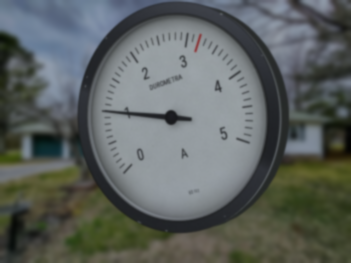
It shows {"value": 1, "unit": "A"}
